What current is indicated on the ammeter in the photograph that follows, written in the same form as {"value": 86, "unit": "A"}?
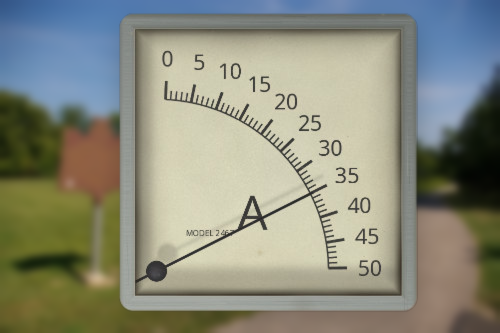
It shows {"value": 35, "unit": "A"}
